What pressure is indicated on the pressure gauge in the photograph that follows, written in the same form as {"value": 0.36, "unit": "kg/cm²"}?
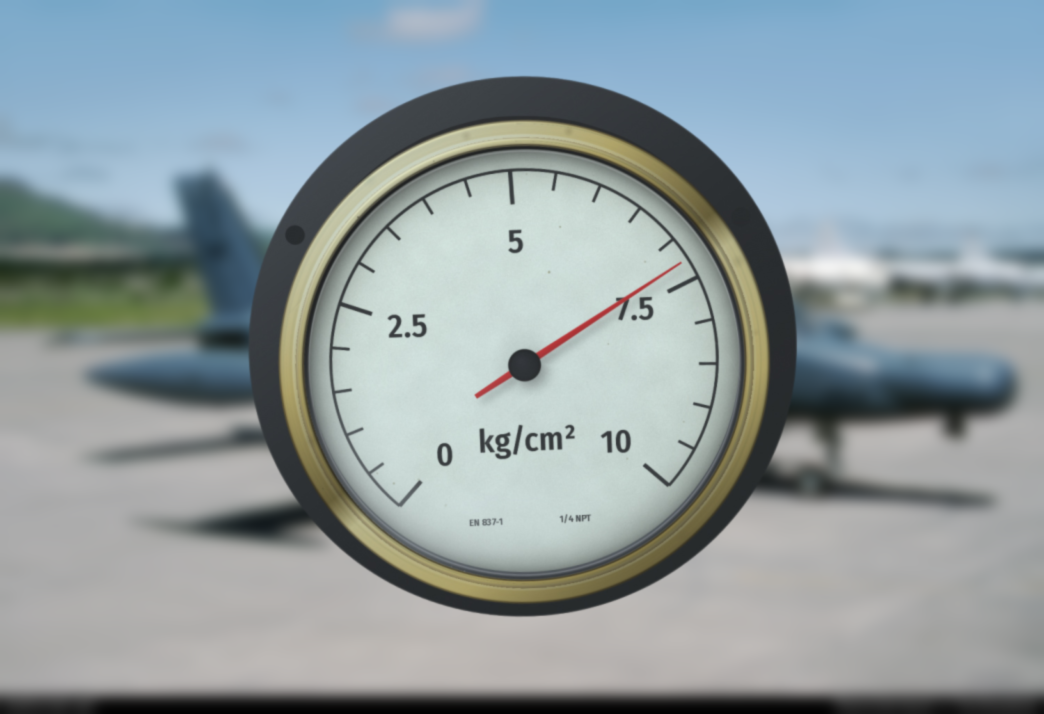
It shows {"value": 7.25, "unit": "kg/cm²"}
